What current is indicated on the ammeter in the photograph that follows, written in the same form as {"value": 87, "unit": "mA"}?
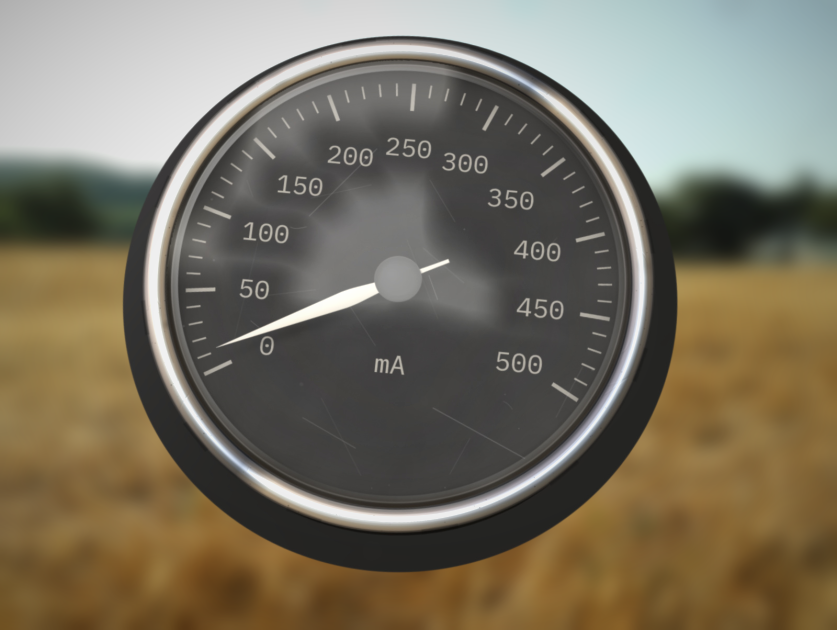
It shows {"value": 10, "unit": "mA"}
